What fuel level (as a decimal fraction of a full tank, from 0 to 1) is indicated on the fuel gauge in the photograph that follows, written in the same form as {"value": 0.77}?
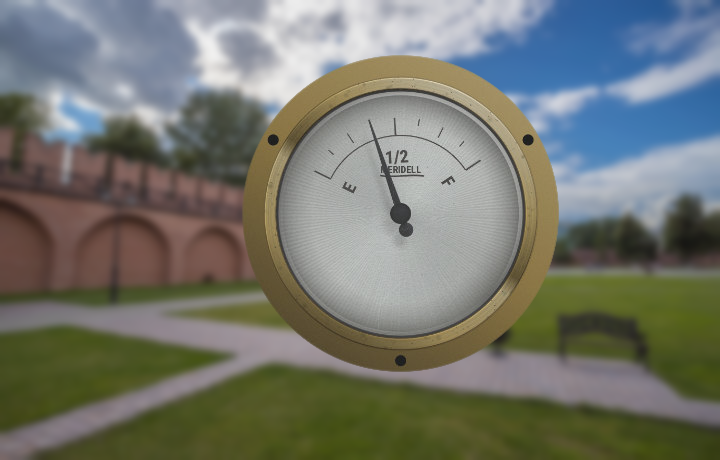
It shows {"value": 0.375}
